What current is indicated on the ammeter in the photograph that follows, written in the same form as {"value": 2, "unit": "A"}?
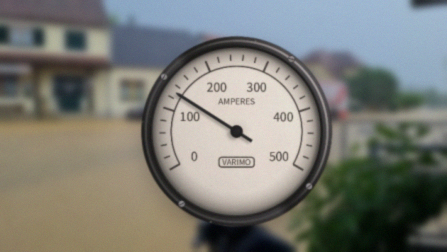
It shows {"value": 130, "unit": "A"}
